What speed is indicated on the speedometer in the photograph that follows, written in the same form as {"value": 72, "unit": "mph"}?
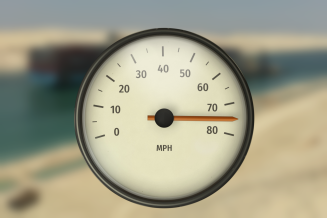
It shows {"value": 75, "unit": "mph"}
